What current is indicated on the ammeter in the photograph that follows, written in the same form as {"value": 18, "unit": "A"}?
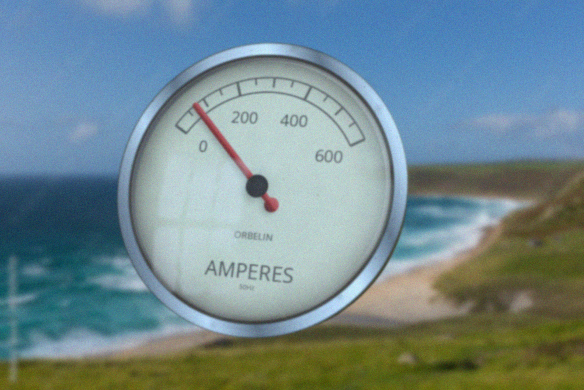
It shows {"value": 75, "unit": "A"}
